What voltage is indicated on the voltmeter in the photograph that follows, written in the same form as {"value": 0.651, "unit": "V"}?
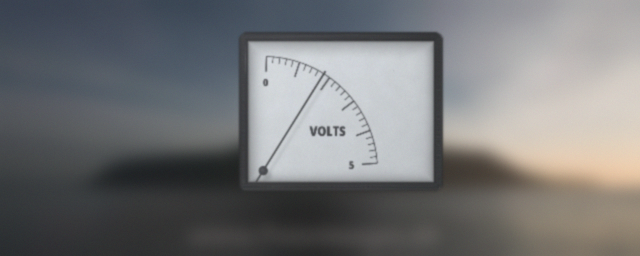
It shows {"value": 1.8, "unit": "V"}
